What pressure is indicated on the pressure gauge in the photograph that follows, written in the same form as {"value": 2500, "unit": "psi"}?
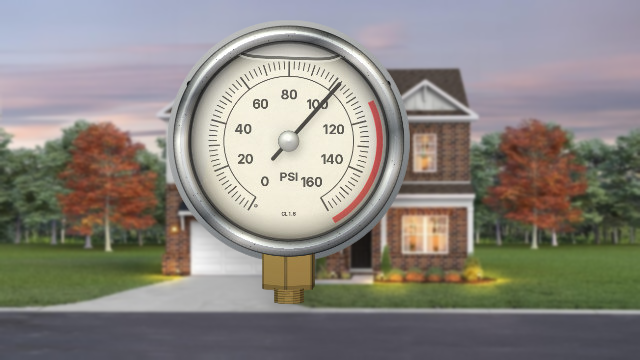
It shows {"value": 102, "unit": "psi"}
